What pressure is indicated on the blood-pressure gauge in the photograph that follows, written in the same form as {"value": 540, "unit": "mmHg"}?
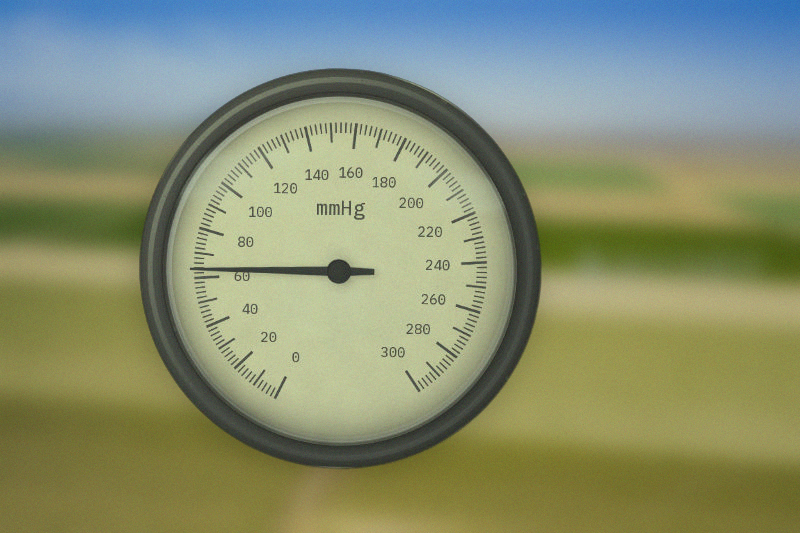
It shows {"value": 64, "unit": "mmHg"}
